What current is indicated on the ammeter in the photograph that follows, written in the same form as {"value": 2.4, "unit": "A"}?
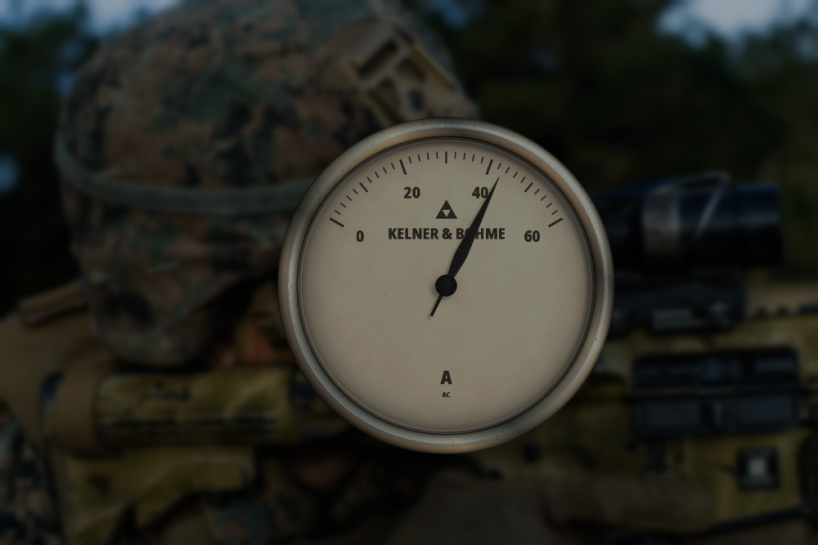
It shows {"value": 43, "unit": "A"}
